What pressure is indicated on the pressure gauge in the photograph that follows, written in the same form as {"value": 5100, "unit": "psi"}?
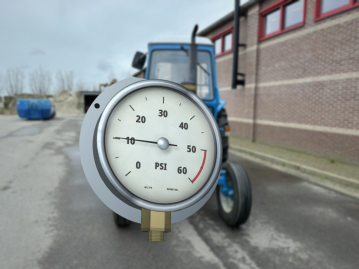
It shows {"value": 10, "unit": "psi"}
